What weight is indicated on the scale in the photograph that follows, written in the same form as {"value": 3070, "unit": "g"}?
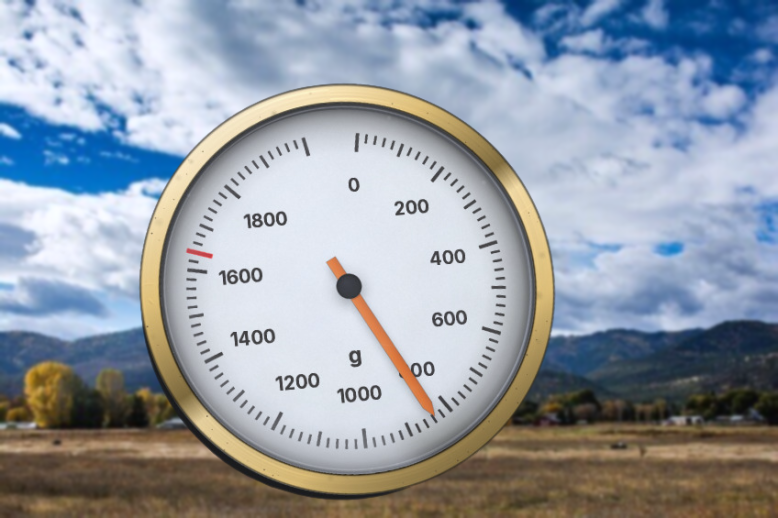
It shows {"value": 840, "unit": "g"}
